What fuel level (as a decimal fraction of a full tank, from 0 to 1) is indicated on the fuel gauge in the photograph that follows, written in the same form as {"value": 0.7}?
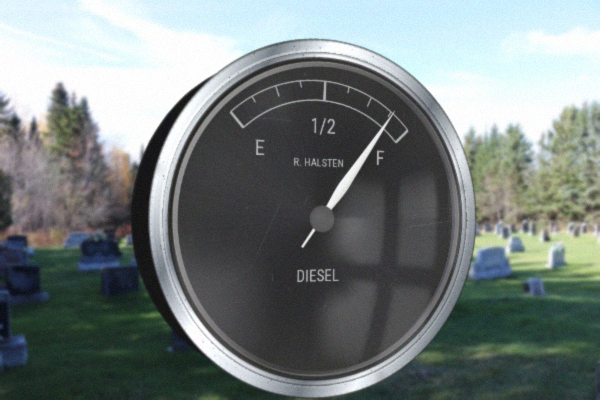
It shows {"value": 0.875}
